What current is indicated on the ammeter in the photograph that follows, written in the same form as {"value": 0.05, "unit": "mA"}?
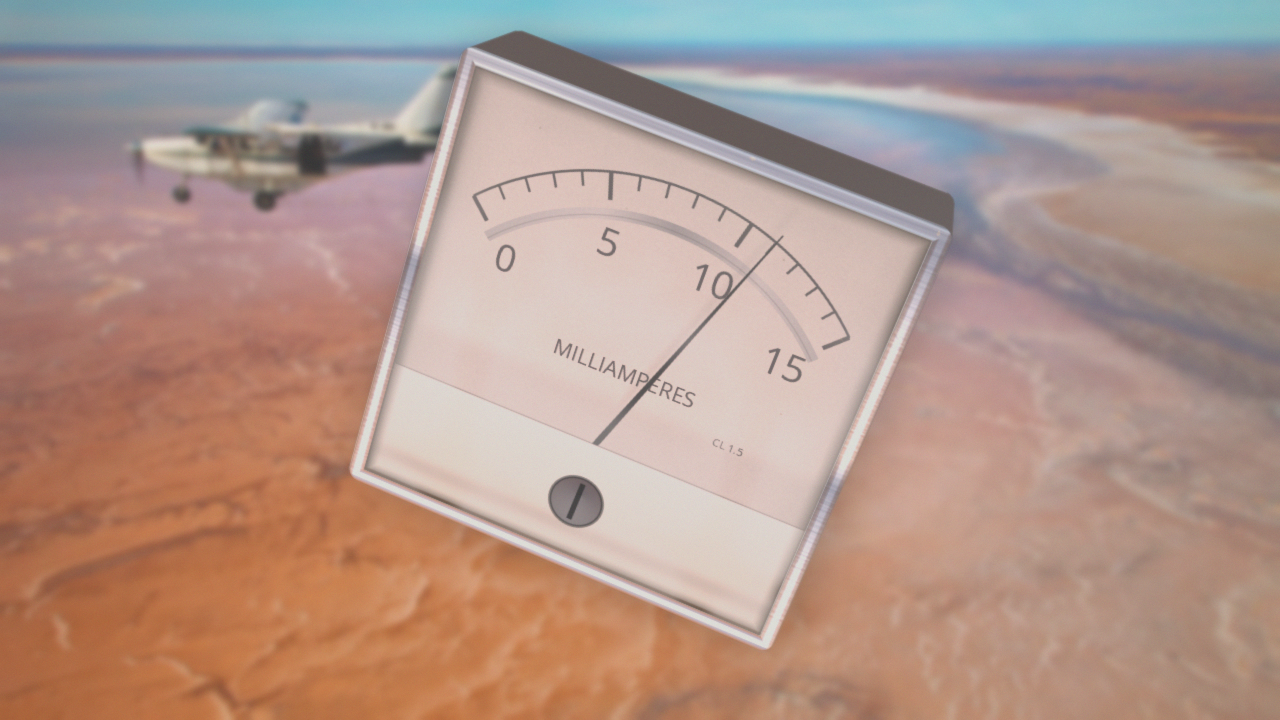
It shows {"value": 11, "unit": "mA"}
